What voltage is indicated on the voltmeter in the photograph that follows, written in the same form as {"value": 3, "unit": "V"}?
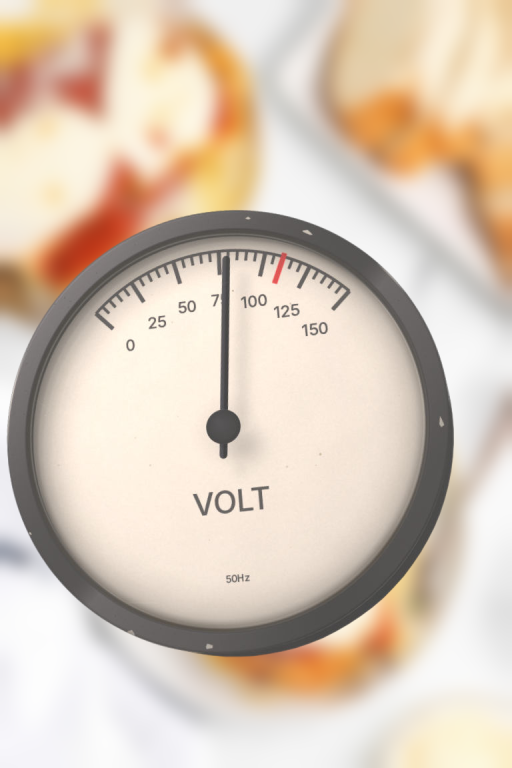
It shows {"value": 80, "unit": "V"}
